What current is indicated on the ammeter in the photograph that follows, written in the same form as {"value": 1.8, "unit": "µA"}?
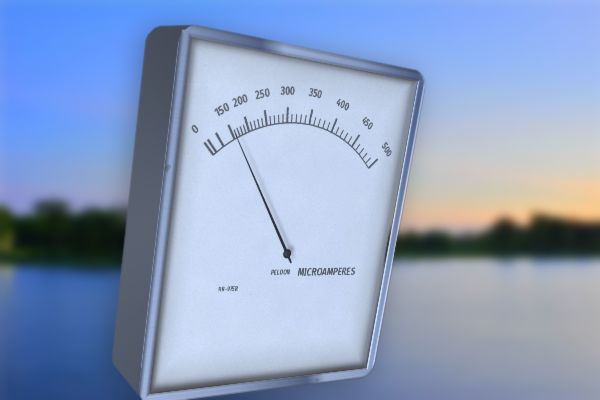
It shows {"value": 150, "unit": "µA"}
